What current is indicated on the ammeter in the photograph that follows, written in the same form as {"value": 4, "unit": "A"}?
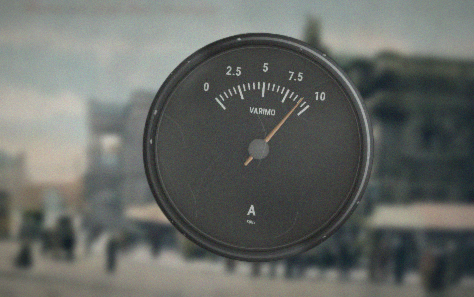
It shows {"value": 9, "unit": "A"}
